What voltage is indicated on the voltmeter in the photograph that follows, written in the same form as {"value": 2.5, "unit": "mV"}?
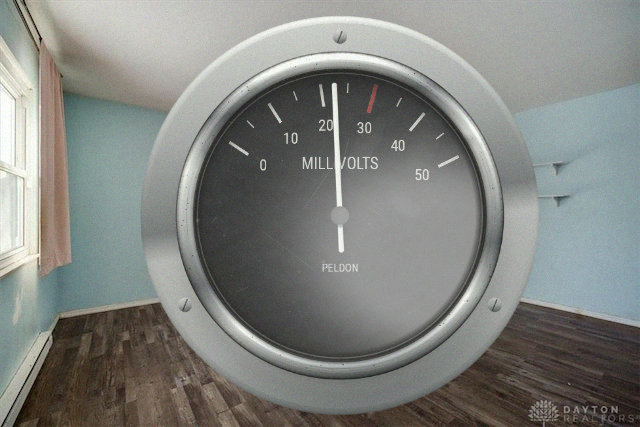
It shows {"value": 22.5, "unit": "mV"}
